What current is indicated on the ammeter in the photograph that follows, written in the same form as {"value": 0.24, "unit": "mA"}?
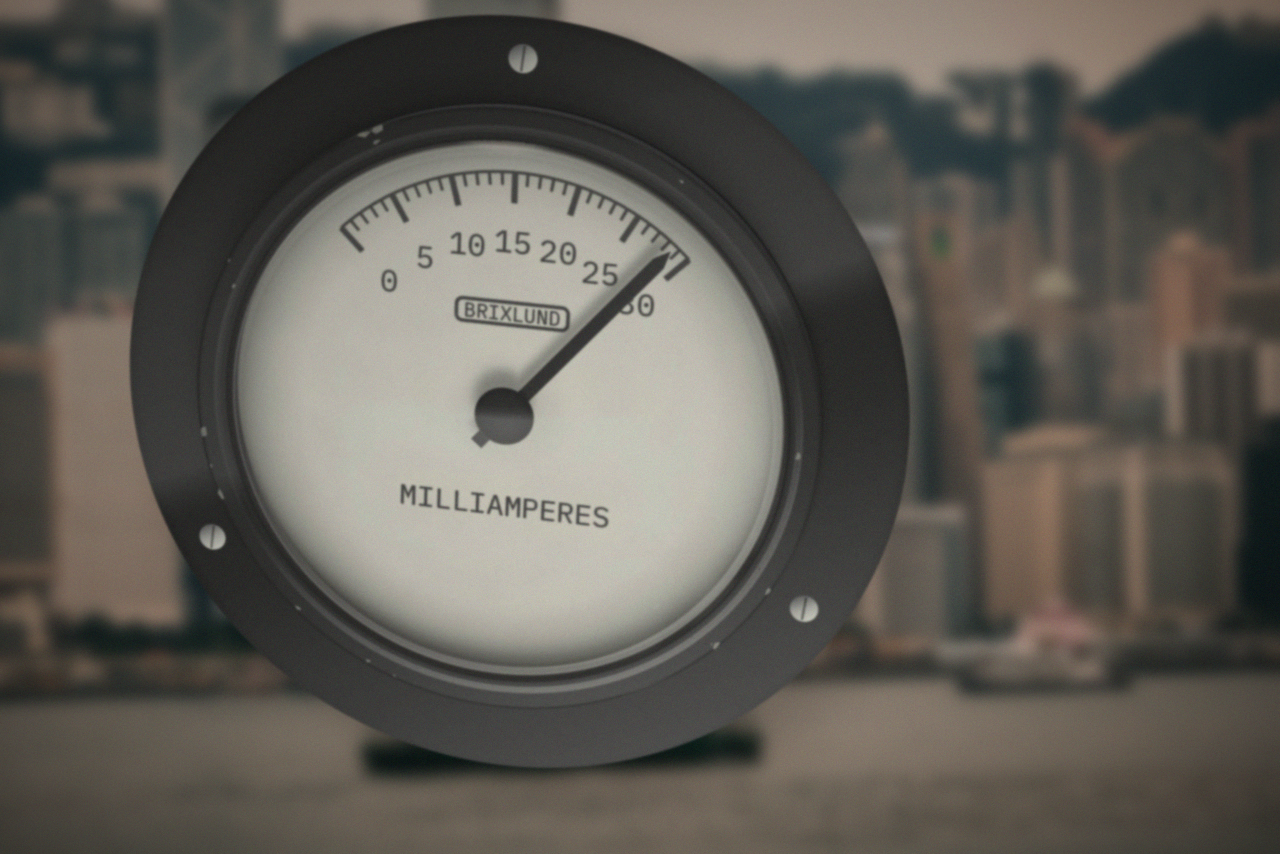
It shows {"value": 28.5, "unit": "mA"}
